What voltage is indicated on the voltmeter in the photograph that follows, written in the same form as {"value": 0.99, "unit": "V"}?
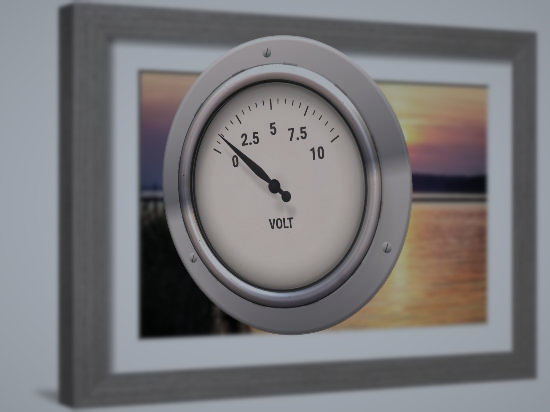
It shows {"value": 1, "unit": "V"}
